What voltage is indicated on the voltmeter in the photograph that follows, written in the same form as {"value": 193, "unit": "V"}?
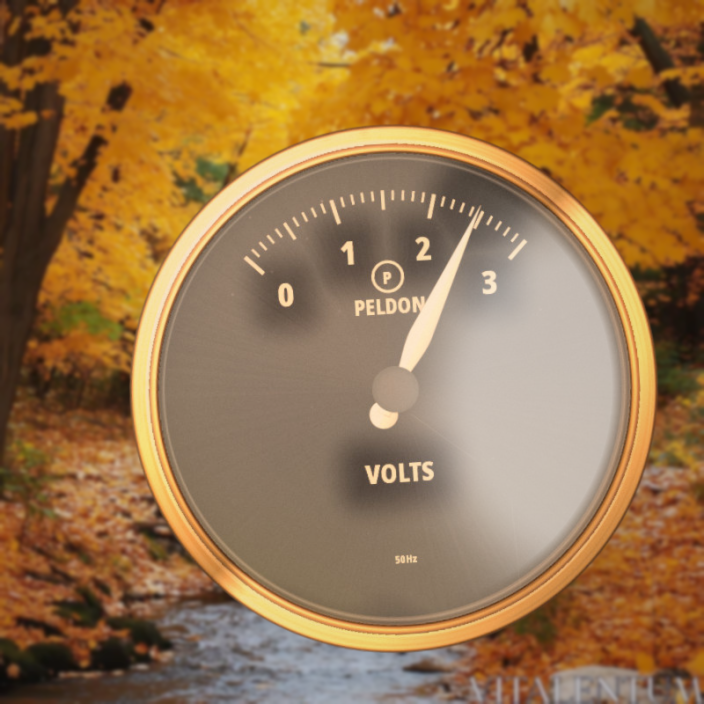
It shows {"value": 2.45, "unit": "V"}
